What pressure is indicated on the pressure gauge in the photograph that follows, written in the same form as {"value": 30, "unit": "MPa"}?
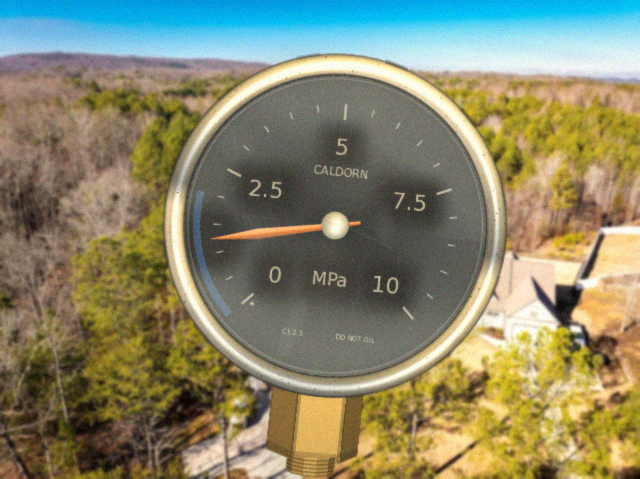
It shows {"value": 1.25, "unit": "MPa"}
